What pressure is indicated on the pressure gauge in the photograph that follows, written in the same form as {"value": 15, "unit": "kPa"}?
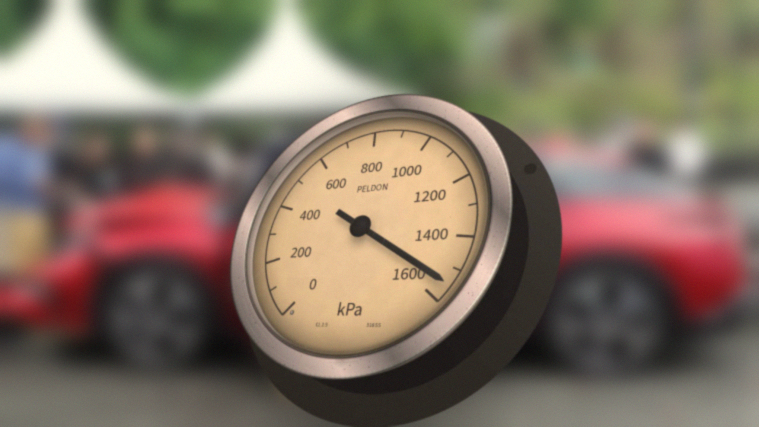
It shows {"value": 1550, "unit": "kPa"}
